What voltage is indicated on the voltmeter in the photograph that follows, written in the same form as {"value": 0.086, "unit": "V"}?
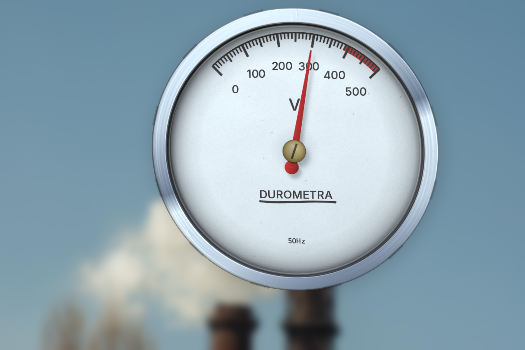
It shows {"value": 300, "unit": "V"}
